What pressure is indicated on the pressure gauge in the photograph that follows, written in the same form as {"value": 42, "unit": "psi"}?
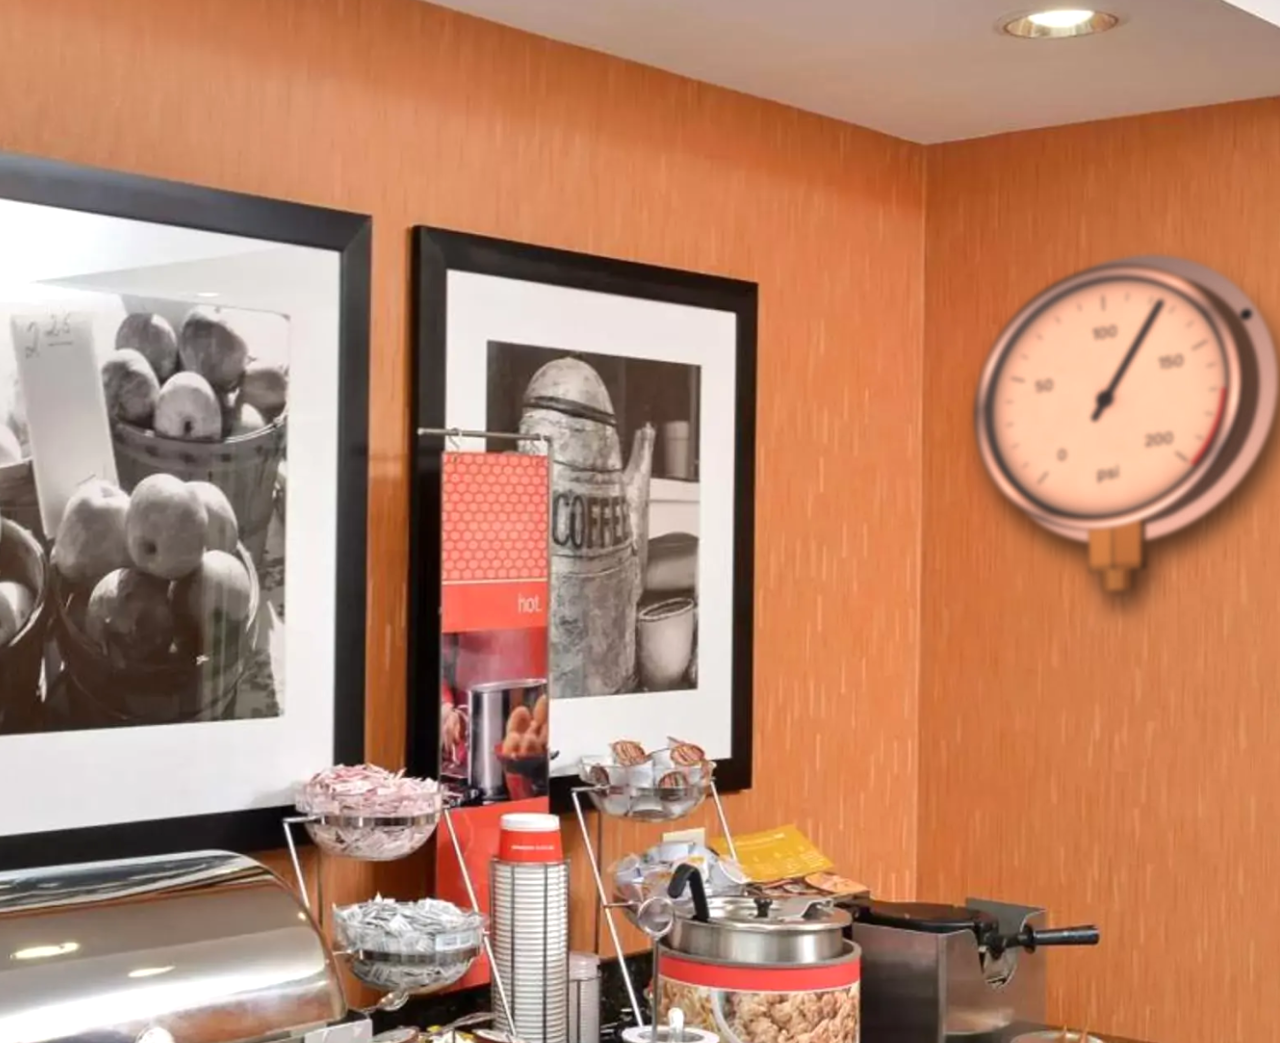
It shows {"value": 125, "unit": "psi"}
